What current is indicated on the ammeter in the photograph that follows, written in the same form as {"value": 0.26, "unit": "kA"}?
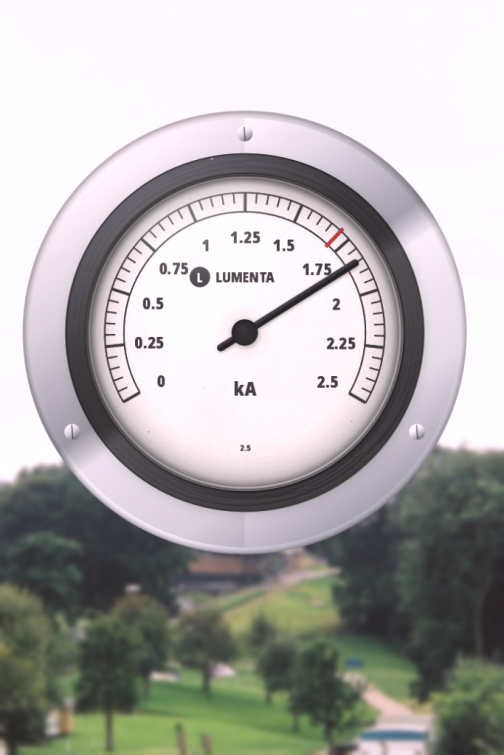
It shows {"value": 1.85, "unit": "kA"}
